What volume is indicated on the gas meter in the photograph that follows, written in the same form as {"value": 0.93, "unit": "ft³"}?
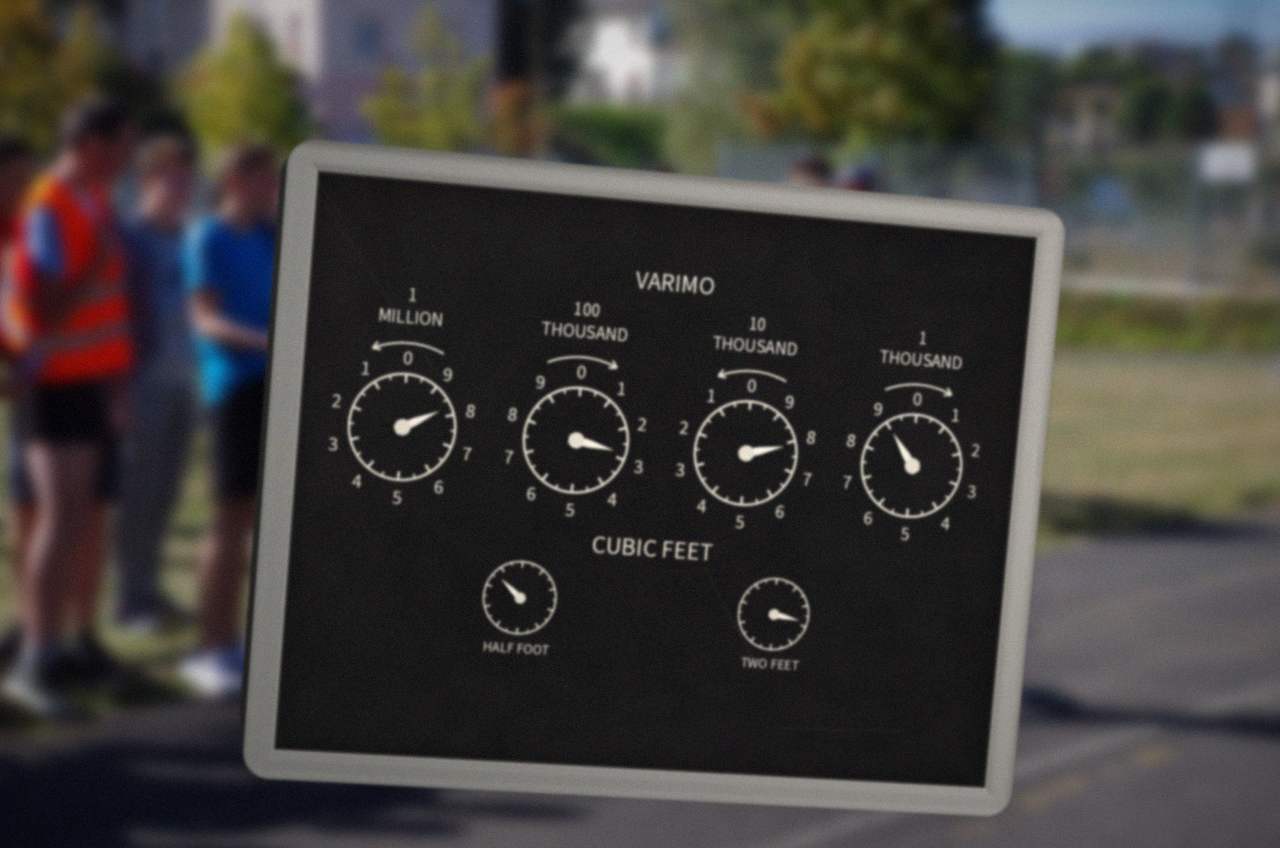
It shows {"value": 827900, "unit": "ft³"}
